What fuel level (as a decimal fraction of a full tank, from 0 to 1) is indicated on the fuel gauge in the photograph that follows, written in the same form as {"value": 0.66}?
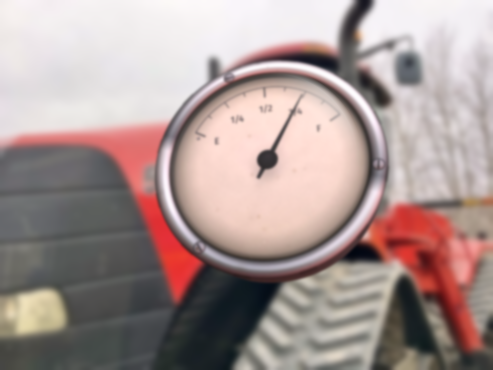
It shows {"value": 0.75}
